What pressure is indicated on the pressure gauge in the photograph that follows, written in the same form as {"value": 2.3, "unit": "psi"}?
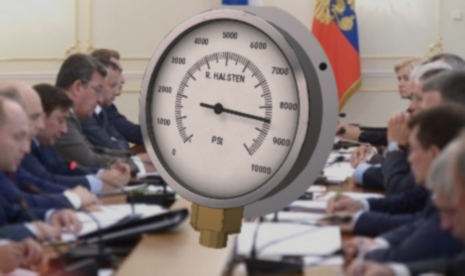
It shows {"value": 8500, "unit": "psi"}
